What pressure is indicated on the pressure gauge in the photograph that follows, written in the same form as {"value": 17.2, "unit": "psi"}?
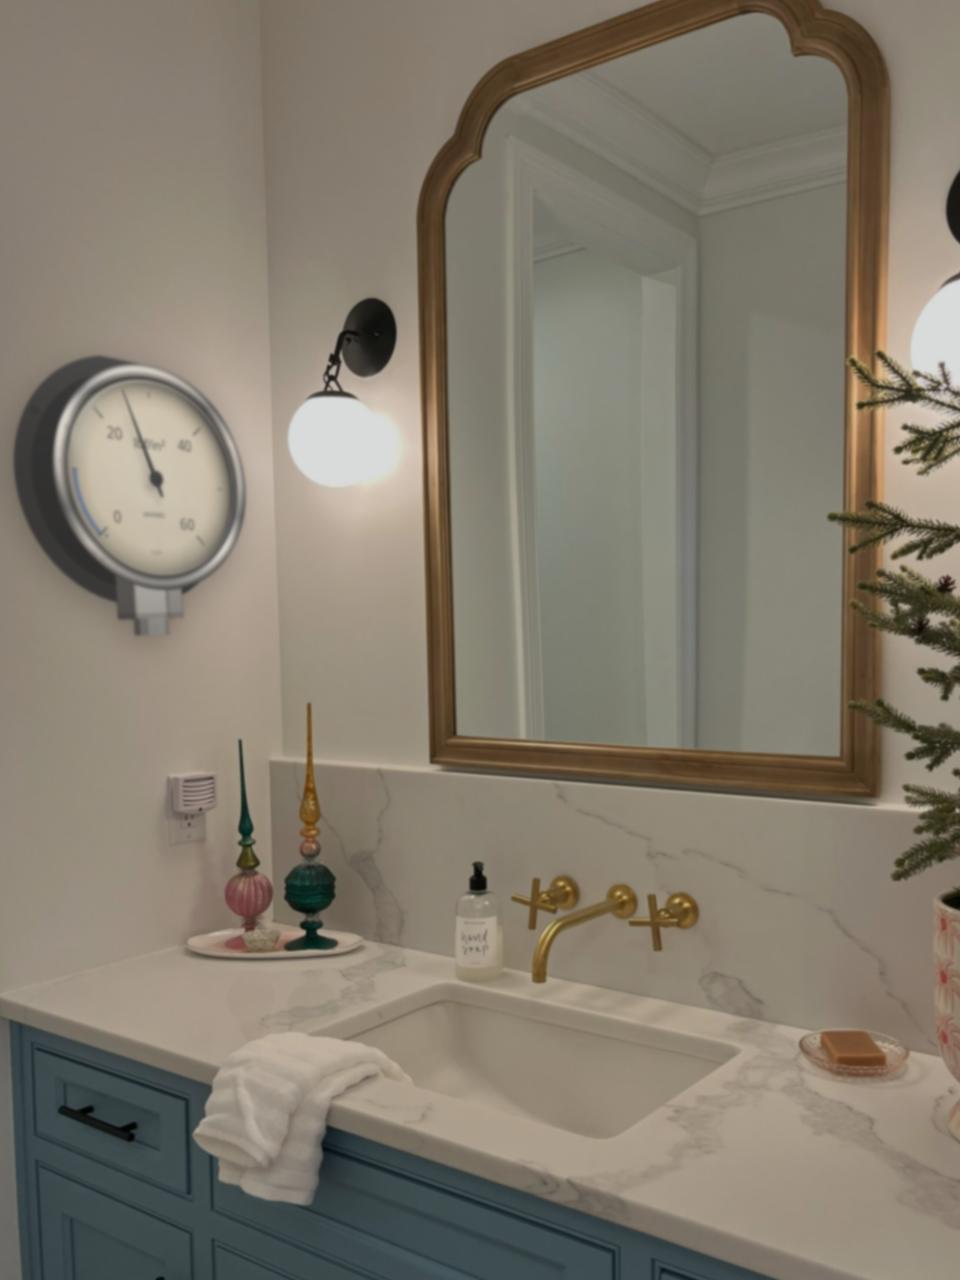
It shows {"value": 25, "unit": "psi"}
